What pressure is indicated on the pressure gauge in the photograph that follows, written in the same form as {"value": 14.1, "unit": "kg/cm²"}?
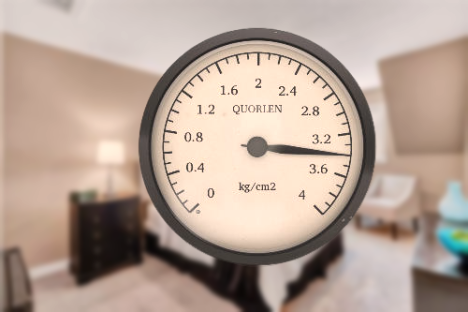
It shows {"value": 3.4, "unit": "kg/cm²"}
